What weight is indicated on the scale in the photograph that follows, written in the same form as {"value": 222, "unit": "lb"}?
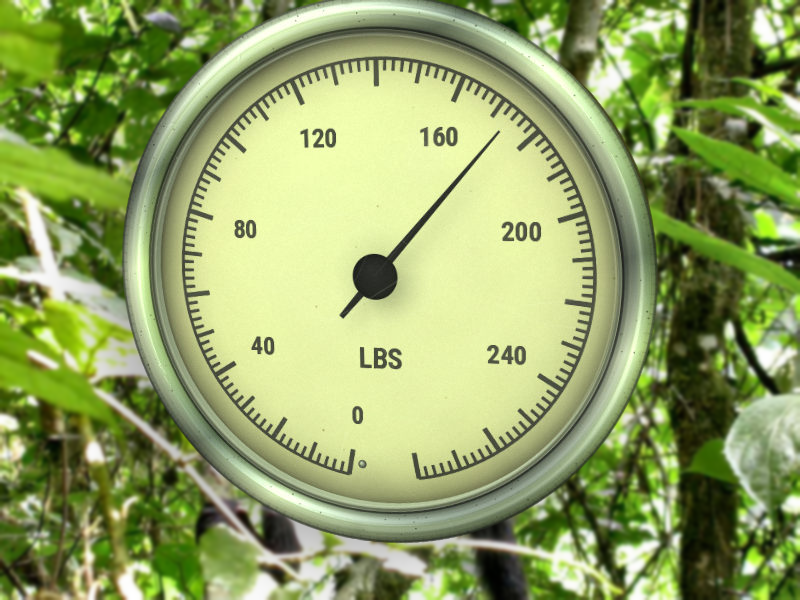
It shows {"value": 174, "unit": "lb"}
